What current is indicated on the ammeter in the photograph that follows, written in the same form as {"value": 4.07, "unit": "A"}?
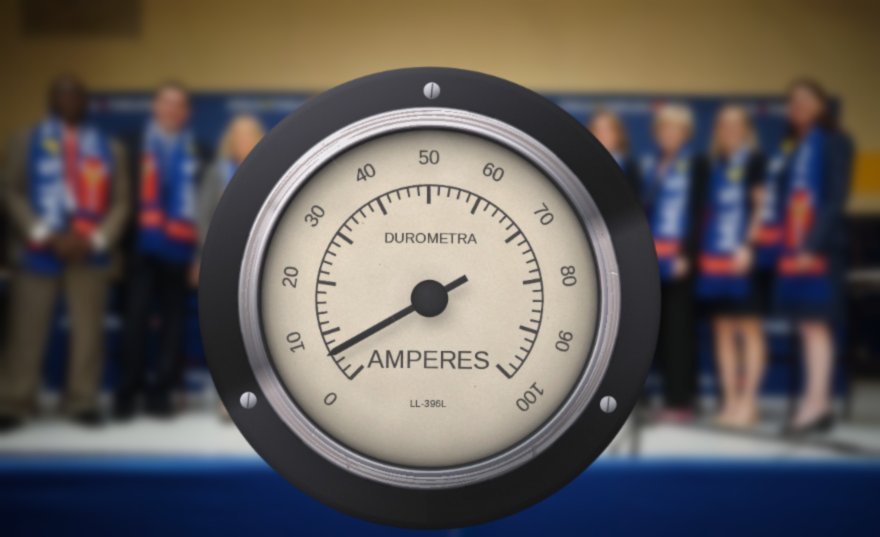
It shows {"value": 6, "unit": "A"}
